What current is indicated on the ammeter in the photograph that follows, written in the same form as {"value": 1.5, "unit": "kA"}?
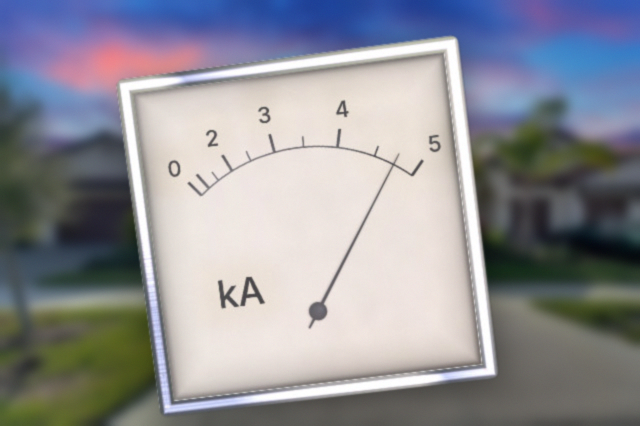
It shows {"value": 4.75, "unit": "kA"}
